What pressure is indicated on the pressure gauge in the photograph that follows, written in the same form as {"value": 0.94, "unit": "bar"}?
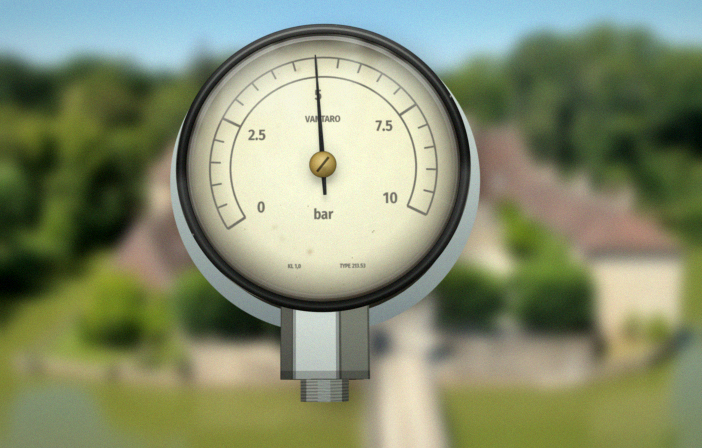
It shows {"value": 5, "unit": "bar"}
